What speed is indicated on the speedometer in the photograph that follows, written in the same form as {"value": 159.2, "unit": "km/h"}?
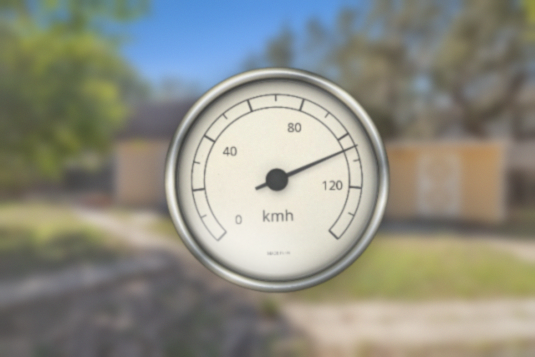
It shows {"value": 105, "unit": "km/h"}
